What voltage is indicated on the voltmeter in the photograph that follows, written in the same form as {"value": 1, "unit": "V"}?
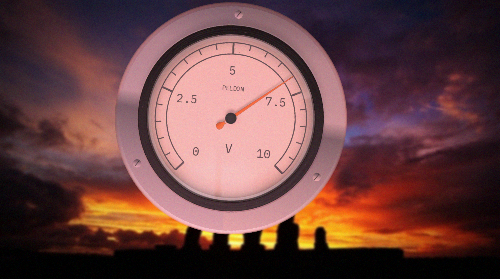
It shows {"value": 7, "unit": "V"}
